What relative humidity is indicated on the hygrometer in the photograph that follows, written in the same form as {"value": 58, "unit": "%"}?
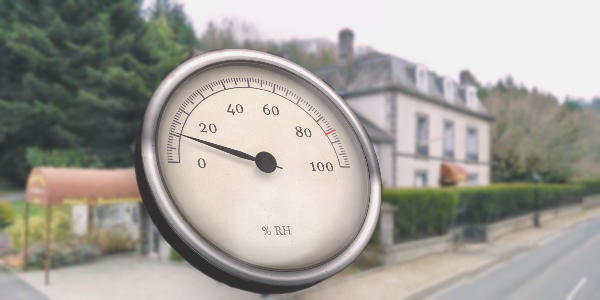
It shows {"value": 10, "unit": "%"}
